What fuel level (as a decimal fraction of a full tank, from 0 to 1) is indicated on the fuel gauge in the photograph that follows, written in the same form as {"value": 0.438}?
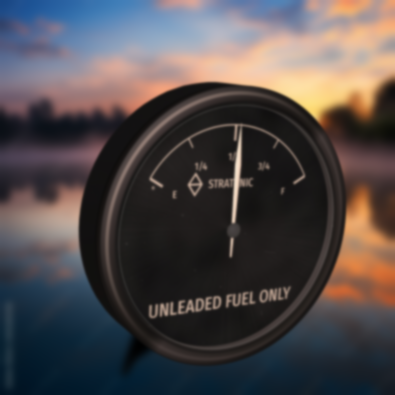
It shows {"value": 0.5}
